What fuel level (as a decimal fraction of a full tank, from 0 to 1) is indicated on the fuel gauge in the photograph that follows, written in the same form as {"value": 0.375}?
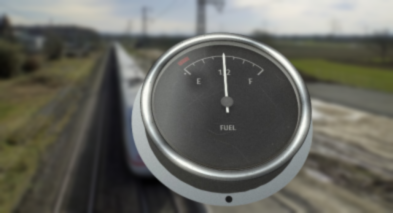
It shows {"value": 0.5}
